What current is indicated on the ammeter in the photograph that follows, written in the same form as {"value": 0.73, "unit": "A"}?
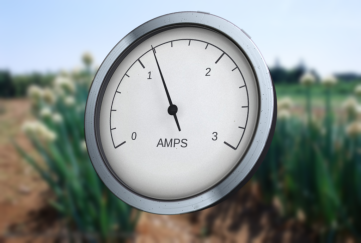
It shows {"value": 1.2, "unit": "A"}
